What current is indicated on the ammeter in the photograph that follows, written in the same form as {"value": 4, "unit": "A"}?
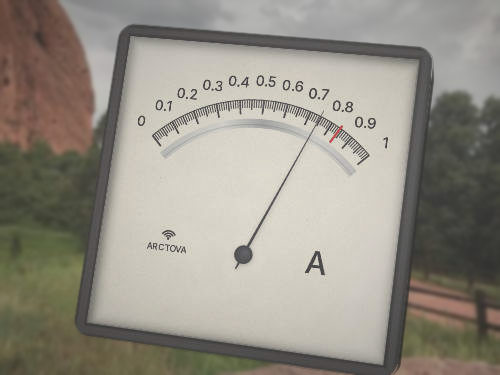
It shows {"value": 0.75, "unit": "A"}
